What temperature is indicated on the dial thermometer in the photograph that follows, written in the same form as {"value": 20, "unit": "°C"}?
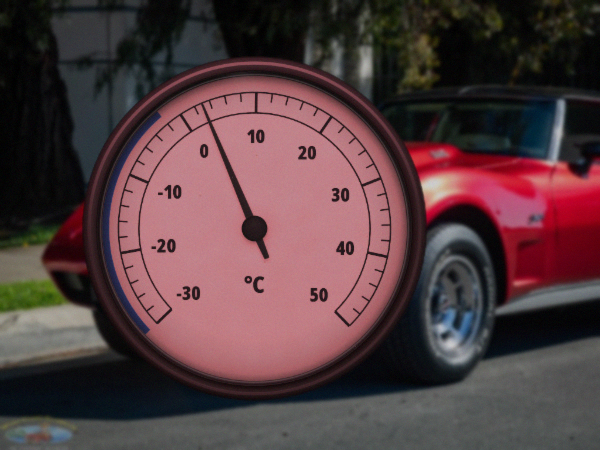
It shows {"value": 3, "unit": "°C"}
